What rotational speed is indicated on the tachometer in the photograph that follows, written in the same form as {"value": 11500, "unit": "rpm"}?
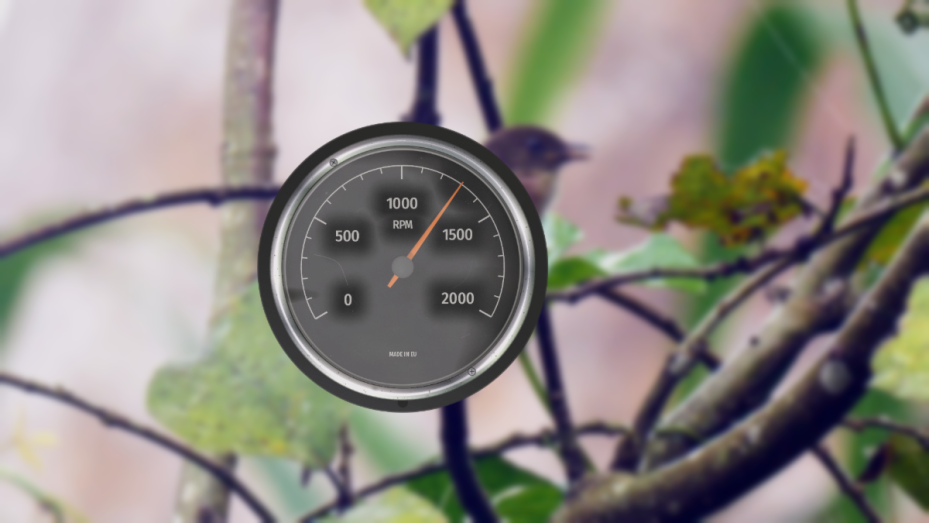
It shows {"value": 1300, "unit": "rpm"}
